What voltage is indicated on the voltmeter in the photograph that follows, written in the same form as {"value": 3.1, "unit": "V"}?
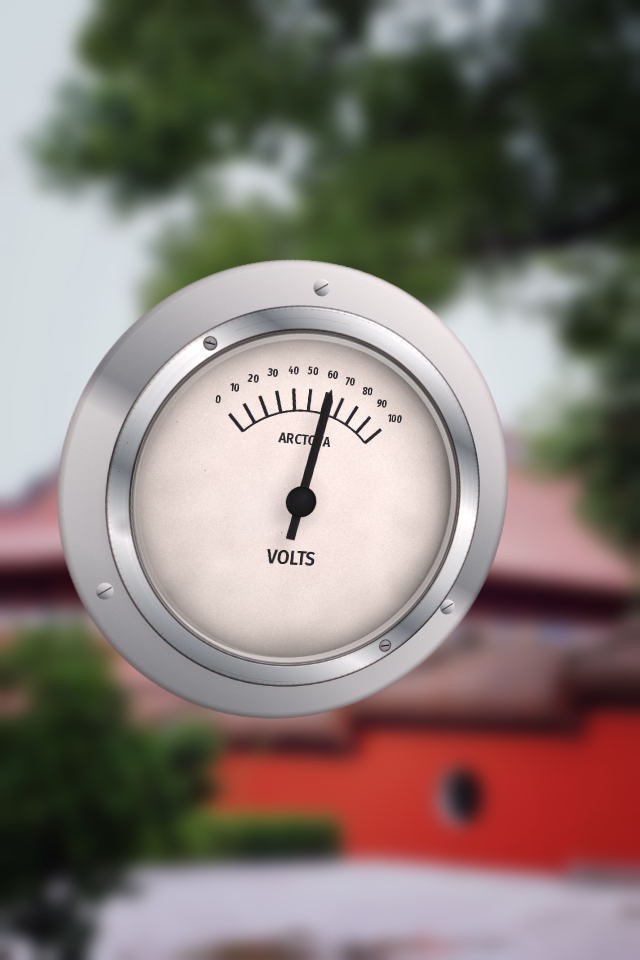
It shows {"value": 60, "unit": "V"}
